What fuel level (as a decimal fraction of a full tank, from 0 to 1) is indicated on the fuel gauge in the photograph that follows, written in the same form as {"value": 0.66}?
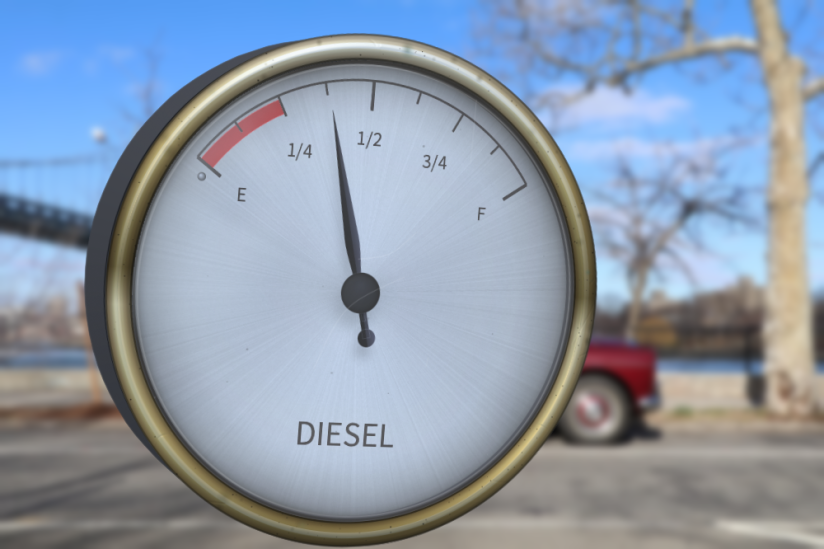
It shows {"value": 0.375}
